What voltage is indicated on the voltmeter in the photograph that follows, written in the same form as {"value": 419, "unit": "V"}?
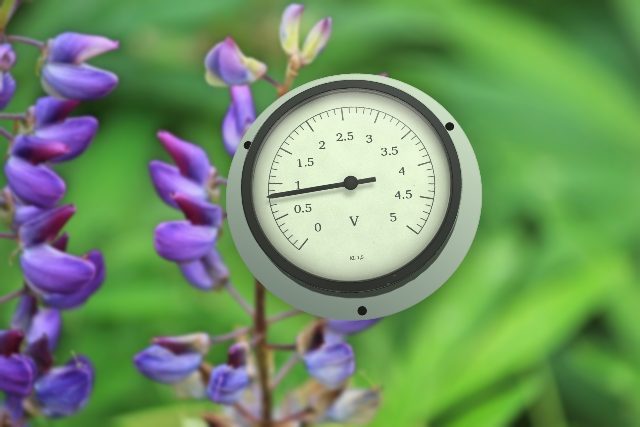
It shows {"value": 0.8, "unit": "V"}
